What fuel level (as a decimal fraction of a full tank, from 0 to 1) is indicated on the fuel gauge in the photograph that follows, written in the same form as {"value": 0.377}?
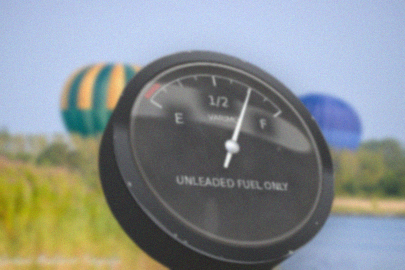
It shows {"value": 0.75}
